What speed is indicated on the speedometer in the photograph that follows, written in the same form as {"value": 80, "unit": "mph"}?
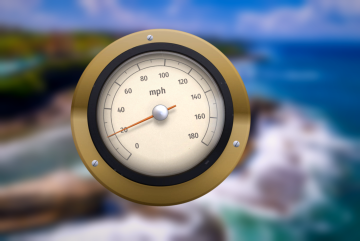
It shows {"value": 20, "unit": "mph"}
